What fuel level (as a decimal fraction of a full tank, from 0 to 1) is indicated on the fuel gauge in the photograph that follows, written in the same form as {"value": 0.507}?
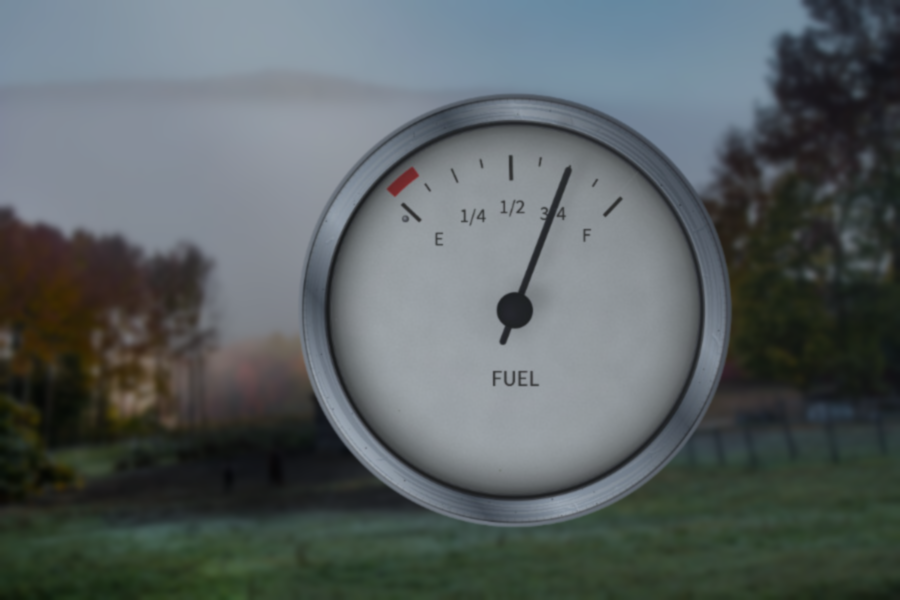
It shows {"value": 0.75}
